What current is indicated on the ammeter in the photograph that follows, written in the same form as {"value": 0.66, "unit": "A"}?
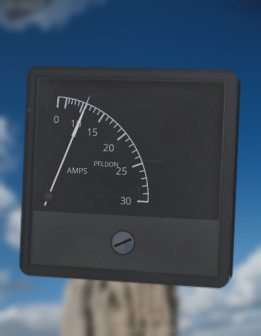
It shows {"value": 11, "unit": "A"}
